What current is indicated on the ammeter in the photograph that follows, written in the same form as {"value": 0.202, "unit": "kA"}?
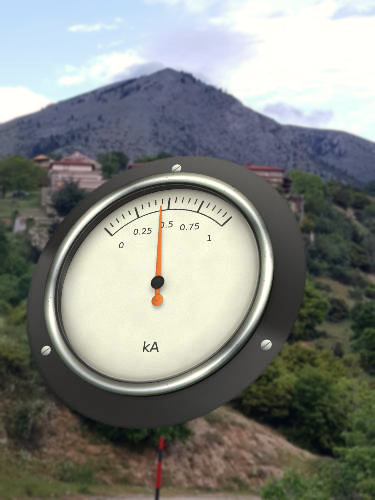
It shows {"value": 0.45, "unit": "kA"}
